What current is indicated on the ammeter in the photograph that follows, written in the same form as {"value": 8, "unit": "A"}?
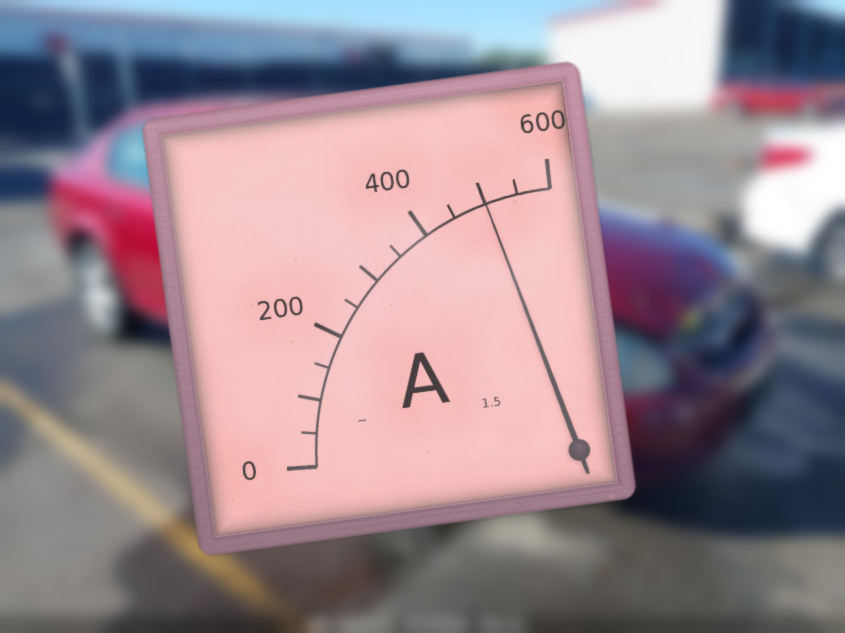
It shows {"value": 500, "unit": "A"}
